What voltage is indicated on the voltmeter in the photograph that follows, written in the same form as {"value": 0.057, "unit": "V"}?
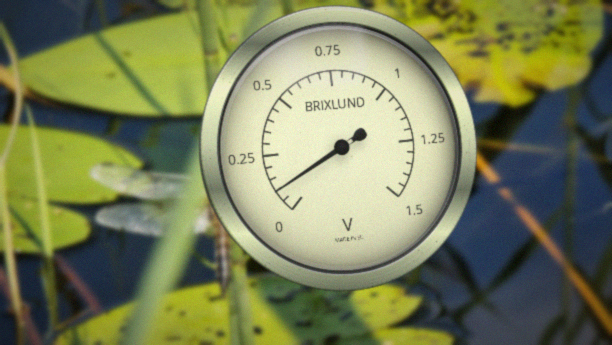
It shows {"value": 0.1, "unit": "V"}
